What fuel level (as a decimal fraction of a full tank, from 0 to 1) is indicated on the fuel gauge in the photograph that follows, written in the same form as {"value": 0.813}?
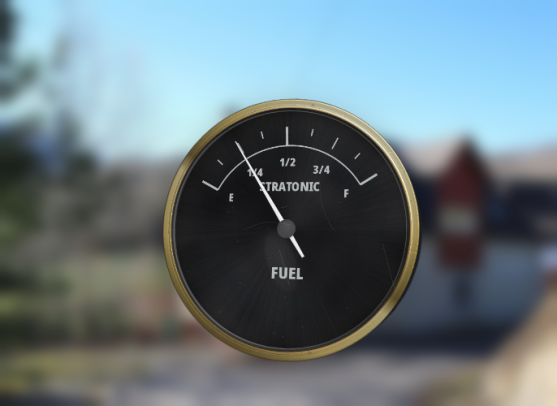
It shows {"value": 0.25}
